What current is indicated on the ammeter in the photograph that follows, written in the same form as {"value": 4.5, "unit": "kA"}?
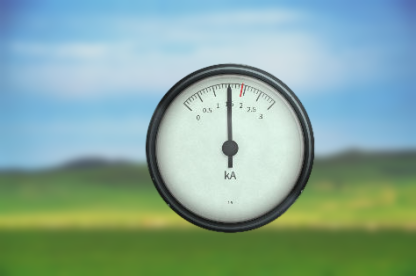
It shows {"value": 1.5, "unit": "kA"}
